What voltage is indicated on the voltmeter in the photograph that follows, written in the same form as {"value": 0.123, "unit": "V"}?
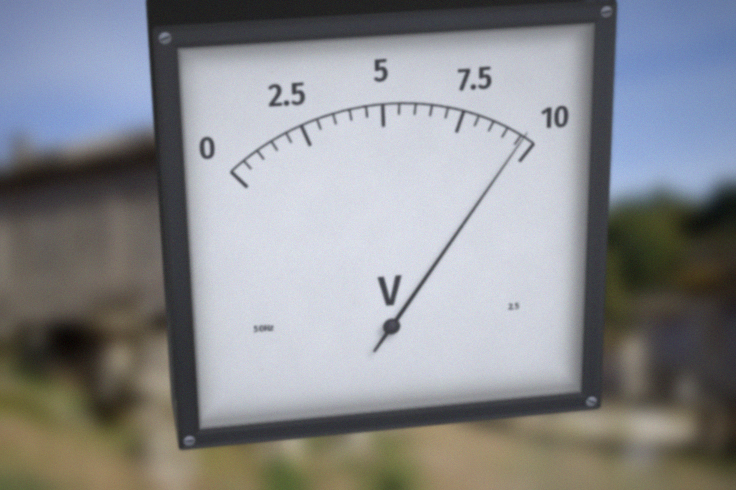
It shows {"value": 9.5, "unit": "V"}
